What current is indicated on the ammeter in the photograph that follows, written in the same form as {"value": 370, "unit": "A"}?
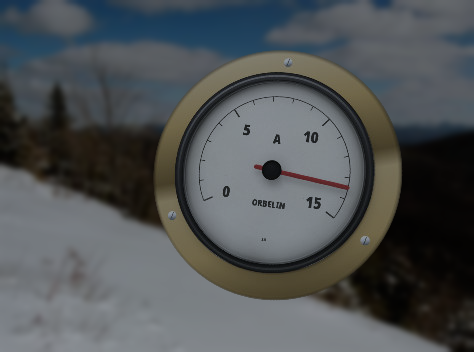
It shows {"value": 13.5, "unit": "A"}
